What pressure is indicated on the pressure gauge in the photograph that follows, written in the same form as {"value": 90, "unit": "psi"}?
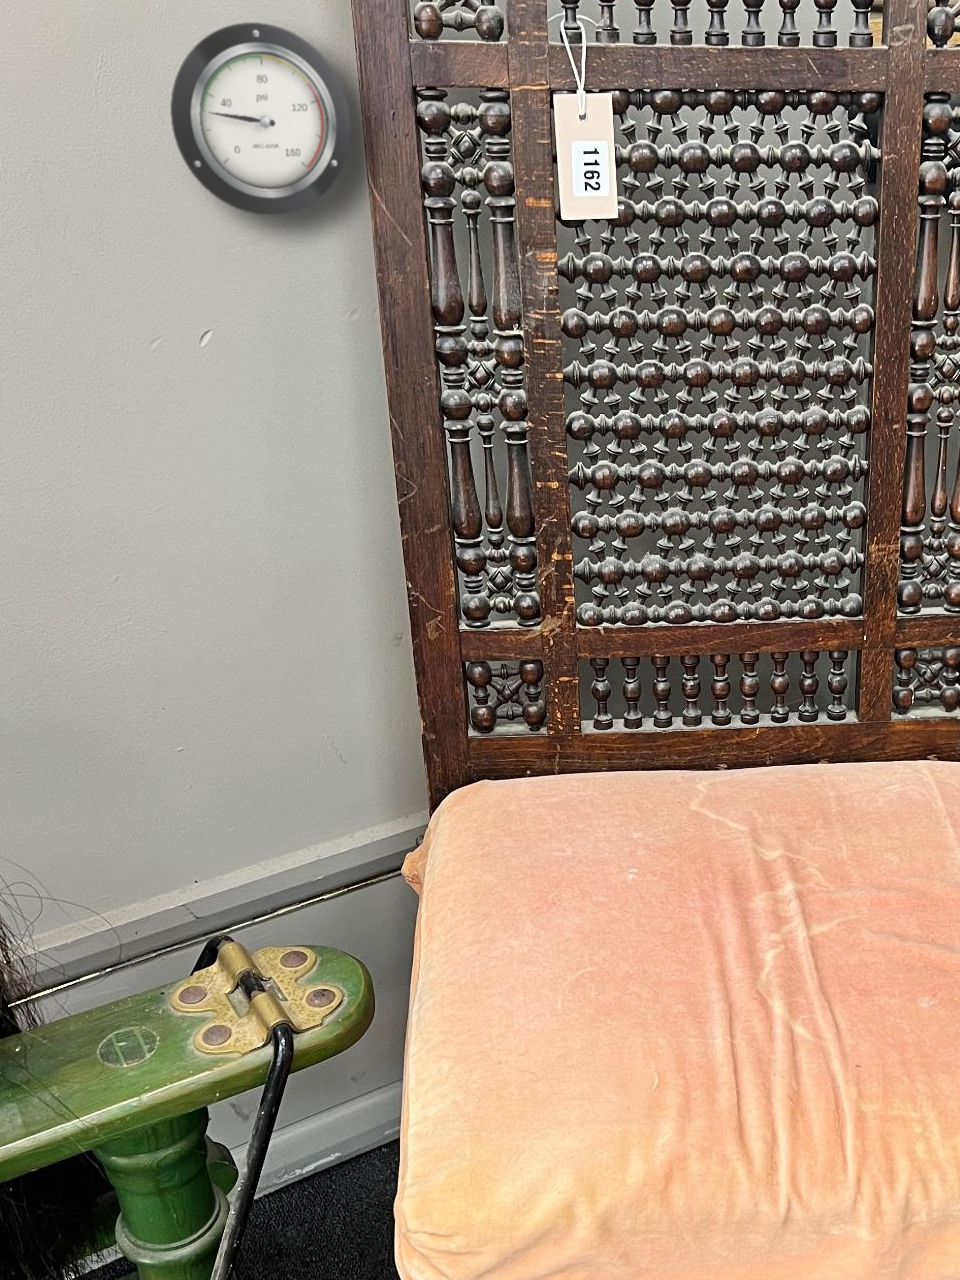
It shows {"value": 30, "unit": "psi"}
